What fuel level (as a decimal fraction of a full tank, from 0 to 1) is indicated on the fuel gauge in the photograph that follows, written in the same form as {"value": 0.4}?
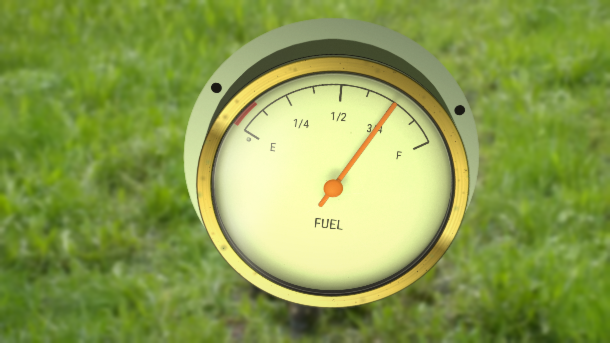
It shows {"value": 0.75}
